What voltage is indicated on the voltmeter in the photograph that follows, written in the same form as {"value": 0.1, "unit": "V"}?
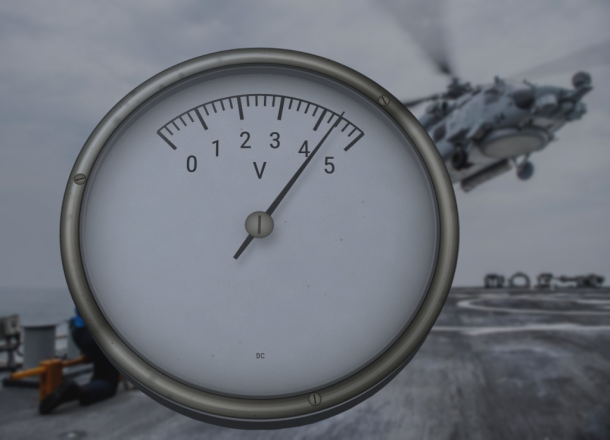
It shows {"value": 4.4, "unit": "V"}
